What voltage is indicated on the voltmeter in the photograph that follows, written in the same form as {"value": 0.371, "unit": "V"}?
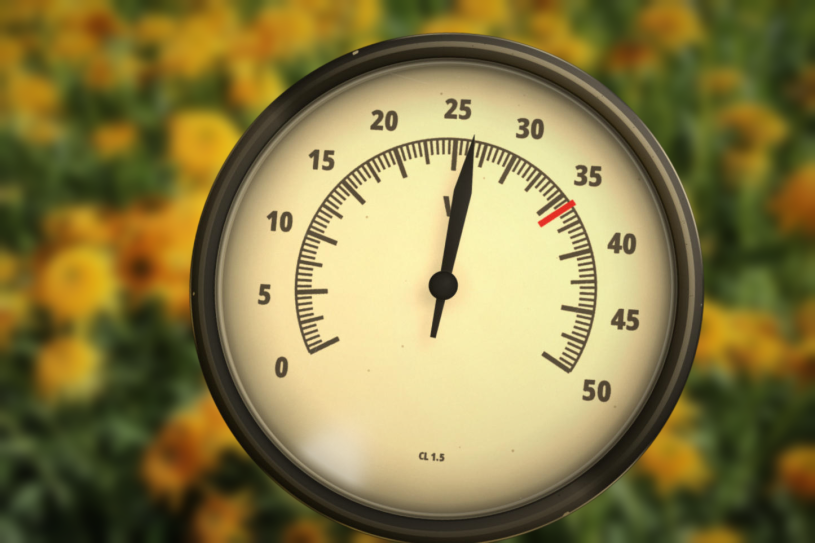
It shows {"value": 26.5, "unit": "V"}
